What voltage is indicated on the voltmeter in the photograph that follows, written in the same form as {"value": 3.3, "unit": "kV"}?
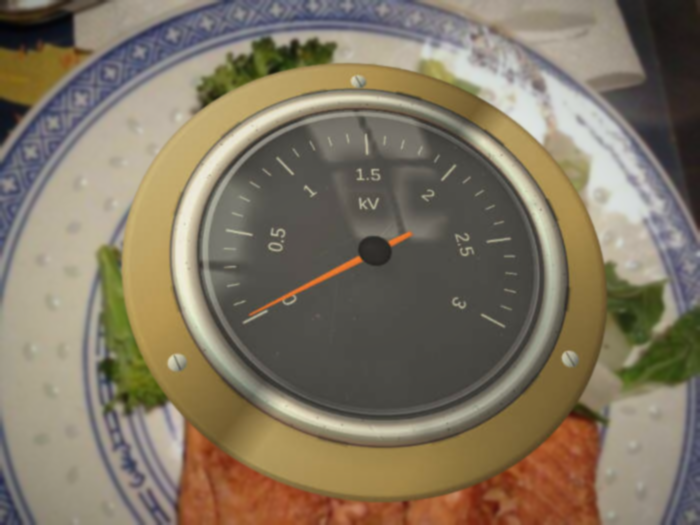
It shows {"value": 0, "unit": "kV"}
